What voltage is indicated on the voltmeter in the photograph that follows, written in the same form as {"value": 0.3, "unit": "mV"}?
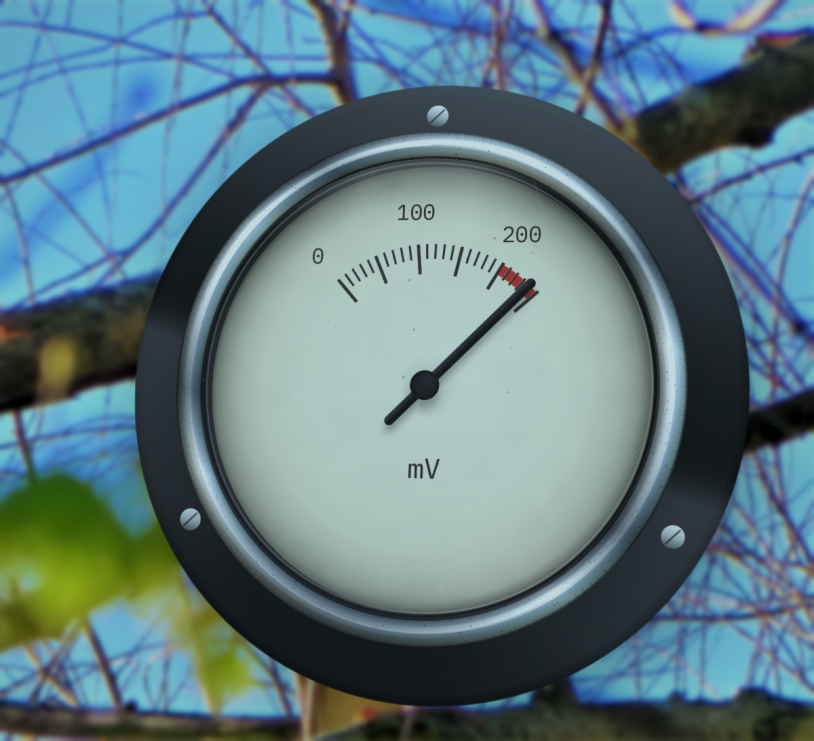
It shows {"value": 240, "unit": "mV"}
